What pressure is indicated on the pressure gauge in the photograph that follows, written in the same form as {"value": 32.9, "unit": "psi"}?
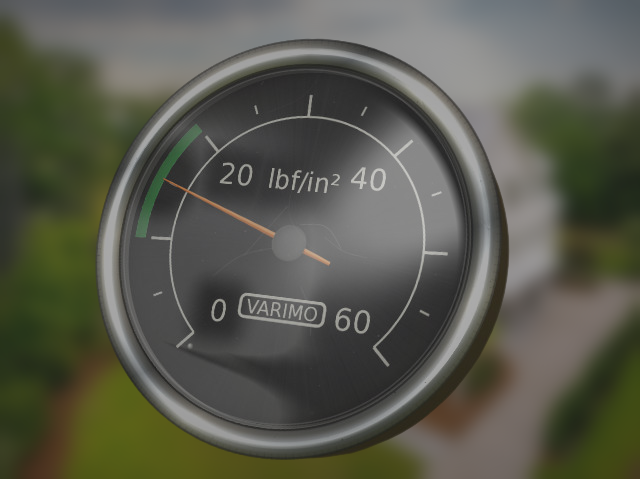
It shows {"value": 15, "unit": "psi"}
